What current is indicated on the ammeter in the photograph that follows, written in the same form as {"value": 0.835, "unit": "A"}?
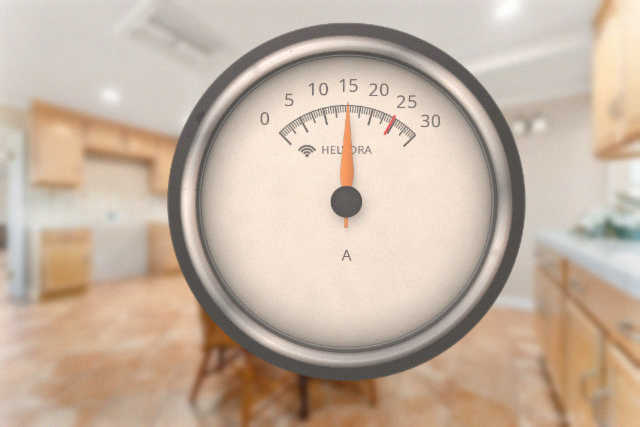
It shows {"value": 15, "unit": "A"}
